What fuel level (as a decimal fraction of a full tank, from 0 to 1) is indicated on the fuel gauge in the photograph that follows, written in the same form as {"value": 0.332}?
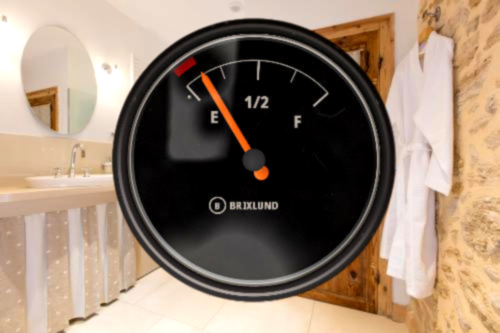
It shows {"value": 0.125}
